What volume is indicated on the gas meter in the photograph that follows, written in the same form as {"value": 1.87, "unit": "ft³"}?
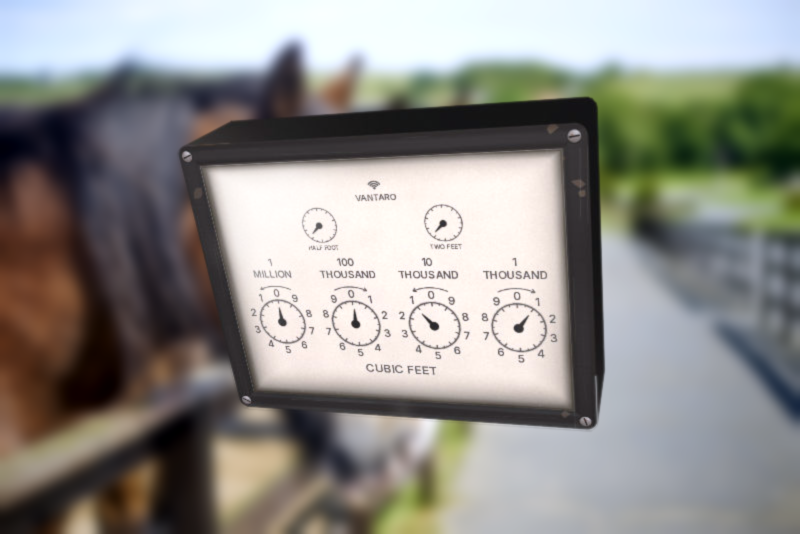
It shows {"value": 1100, "unit": "ft³"}
